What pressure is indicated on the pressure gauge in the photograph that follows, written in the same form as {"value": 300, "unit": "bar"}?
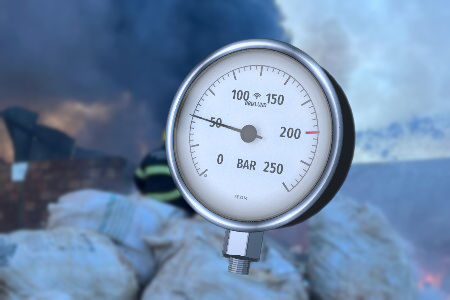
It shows {"value": 50, "unit": "bar"}
